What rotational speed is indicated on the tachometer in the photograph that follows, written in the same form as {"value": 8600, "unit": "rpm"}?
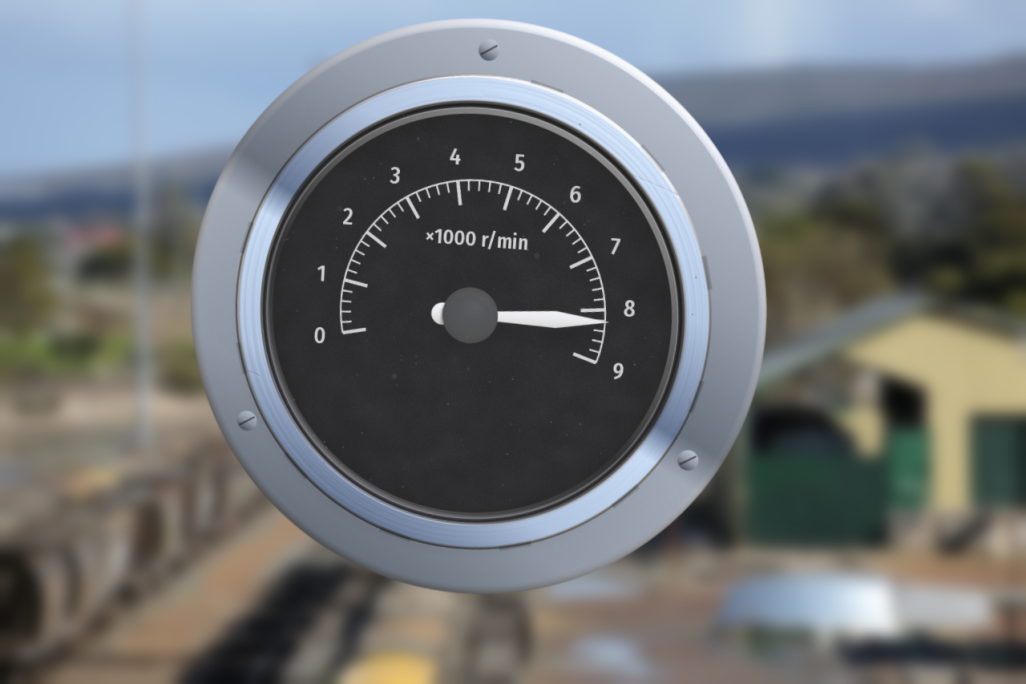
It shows {"value": 8200, "unit": "rpm"}
